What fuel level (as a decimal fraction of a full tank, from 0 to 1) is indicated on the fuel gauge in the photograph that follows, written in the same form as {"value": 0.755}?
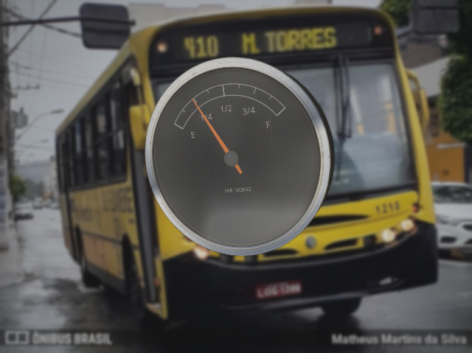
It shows {"value": 0.25}
